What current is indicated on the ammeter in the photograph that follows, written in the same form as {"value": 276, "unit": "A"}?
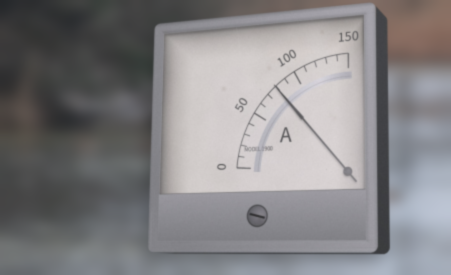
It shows {"value": 80, "unit": "A"}
